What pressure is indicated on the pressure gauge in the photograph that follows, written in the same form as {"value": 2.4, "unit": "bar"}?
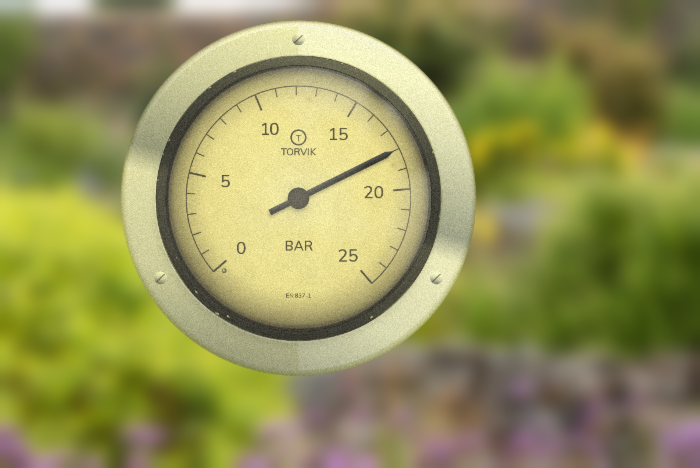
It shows {"value": 18, "unit": "bar"}
